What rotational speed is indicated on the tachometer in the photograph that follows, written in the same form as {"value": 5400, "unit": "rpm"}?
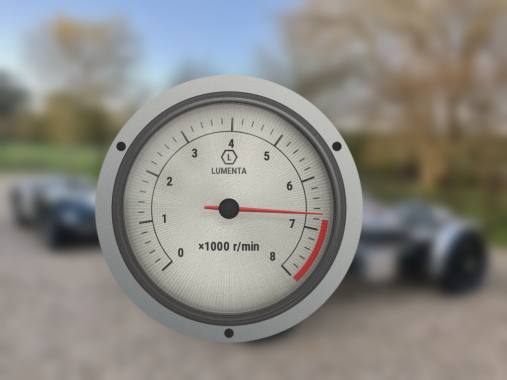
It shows {"value": 6700, "unit": "rpm"}
